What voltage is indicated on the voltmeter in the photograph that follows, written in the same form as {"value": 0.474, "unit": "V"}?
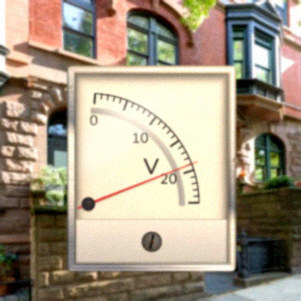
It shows {"value": 19, "unit": "V"}
